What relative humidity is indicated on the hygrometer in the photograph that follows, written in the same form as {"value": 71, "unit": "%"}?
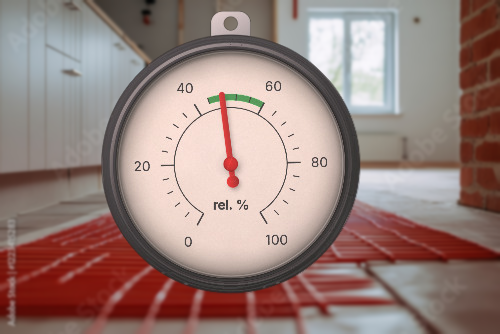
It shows {"value": 48, "unit": "%"}
